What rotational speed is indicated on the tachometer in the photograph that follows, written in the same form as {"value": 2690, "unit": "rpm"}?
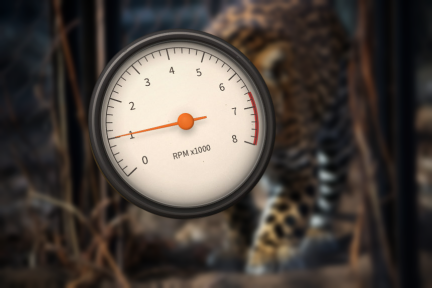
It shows {"value": 1000, "unit": "rpm"}
